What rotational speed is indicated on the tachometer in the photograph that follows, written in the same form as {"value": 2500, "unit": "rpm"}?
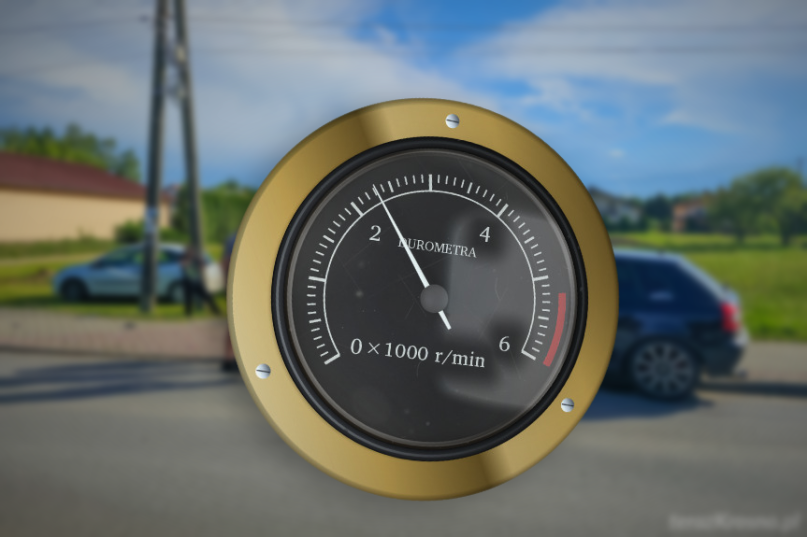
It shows {"value": 2300, "unit": "rpm"}
